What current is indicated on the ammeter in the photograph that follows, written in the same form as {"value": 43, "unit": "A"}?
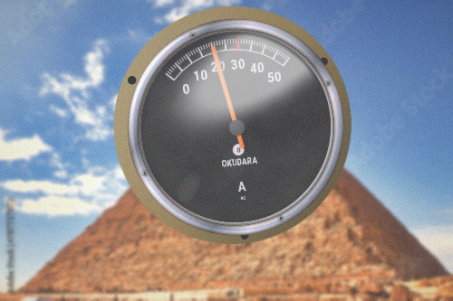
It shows {"value": 20, "unit": "A"}
